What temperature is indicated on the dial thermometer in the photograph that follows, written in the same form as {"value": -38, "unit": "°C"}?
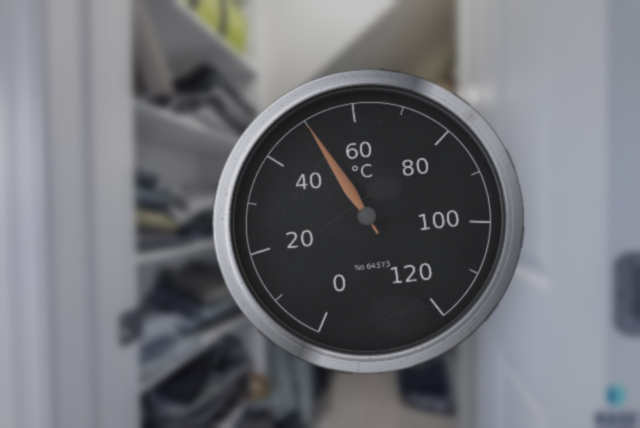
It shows {"value": 50, "unit": "°C"}
